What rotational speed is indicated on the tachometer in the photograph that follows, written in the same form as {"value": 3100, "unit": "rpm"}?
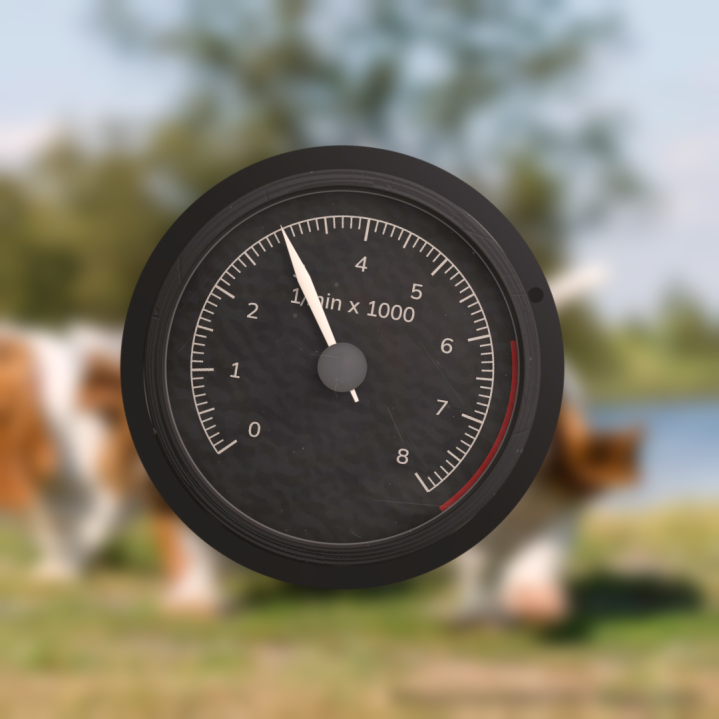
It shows {"value": 3000, "unit": "rpm"}
